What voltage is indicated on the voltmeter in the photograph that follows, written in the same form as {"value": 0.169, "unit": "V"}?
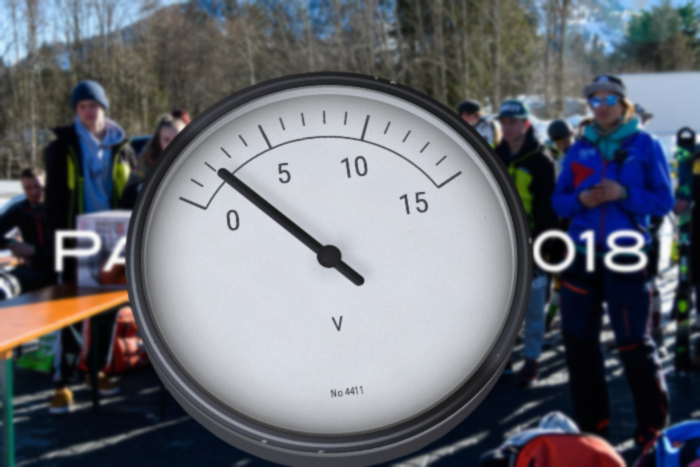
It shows {"value": 2, "unit": "V"}
